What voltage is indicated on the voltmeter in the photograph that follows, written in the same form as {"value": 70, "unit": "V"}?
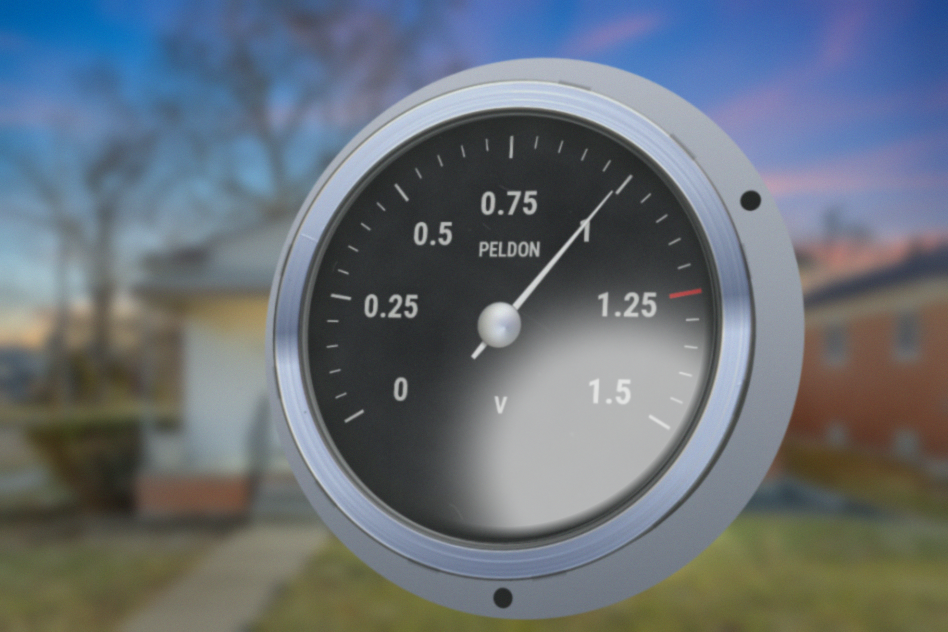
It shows {"value": 1, "unit": "V"}
